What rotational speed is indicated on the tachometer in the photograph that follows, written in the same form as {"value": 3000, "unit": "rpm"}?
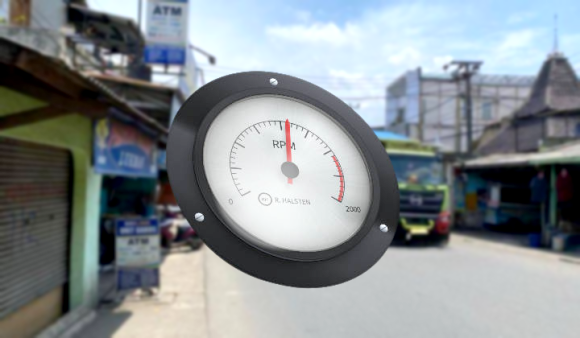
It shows {"value": 1050, "unit": "rpm"}
